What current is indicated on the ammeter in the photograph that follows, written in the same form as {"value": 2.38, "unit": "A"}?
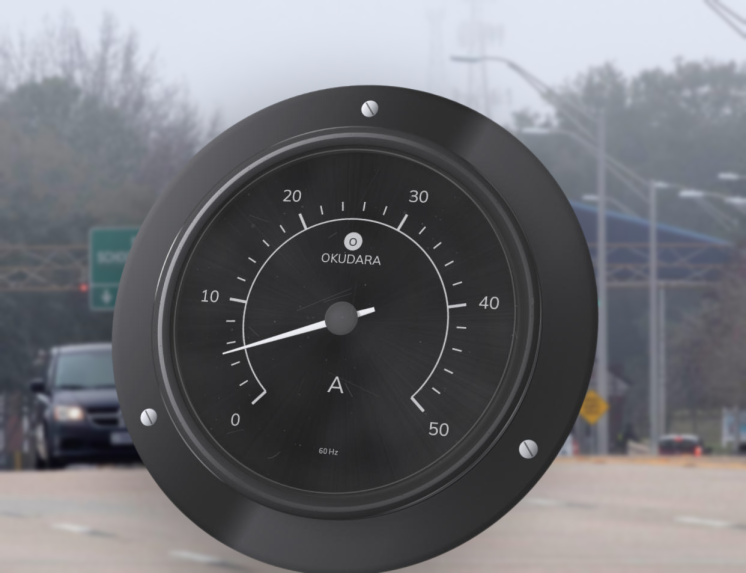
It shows {"value": 5, "unit": "A"}
